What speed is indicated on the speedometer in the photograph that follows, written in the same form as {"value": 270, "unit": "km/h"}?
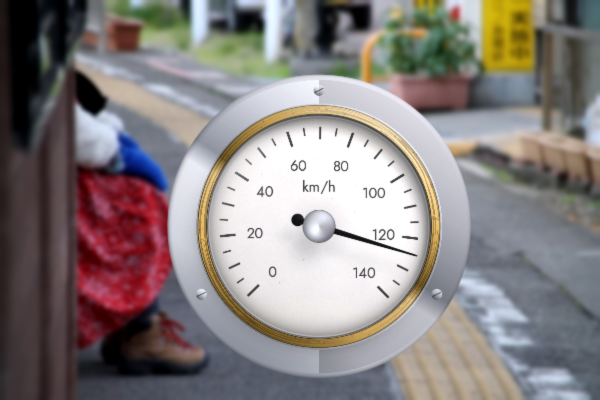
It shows {"value": 125, "unit": "km/h"}
